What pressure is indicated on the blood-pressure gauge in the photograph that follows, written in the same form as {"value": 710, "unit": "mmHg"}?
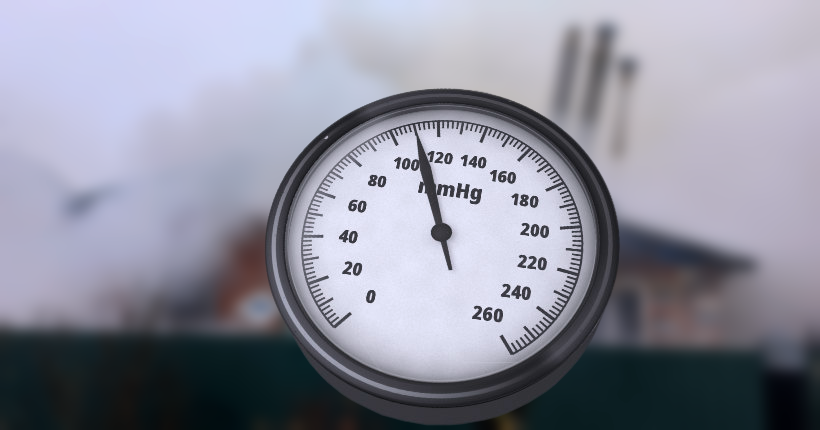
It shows {"value": 110, "unit": "mmHg"}
